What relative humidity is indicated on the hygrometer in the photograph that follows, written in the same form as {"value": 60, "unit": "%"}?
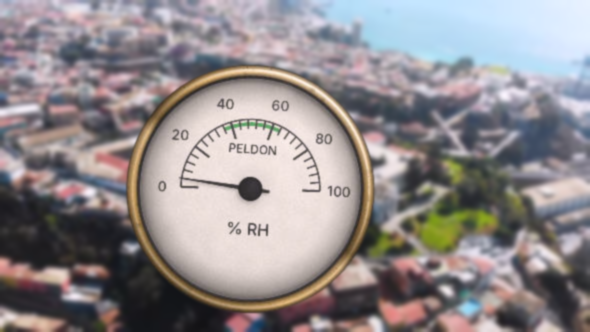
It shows {"value": 4, "unit": "%"}
